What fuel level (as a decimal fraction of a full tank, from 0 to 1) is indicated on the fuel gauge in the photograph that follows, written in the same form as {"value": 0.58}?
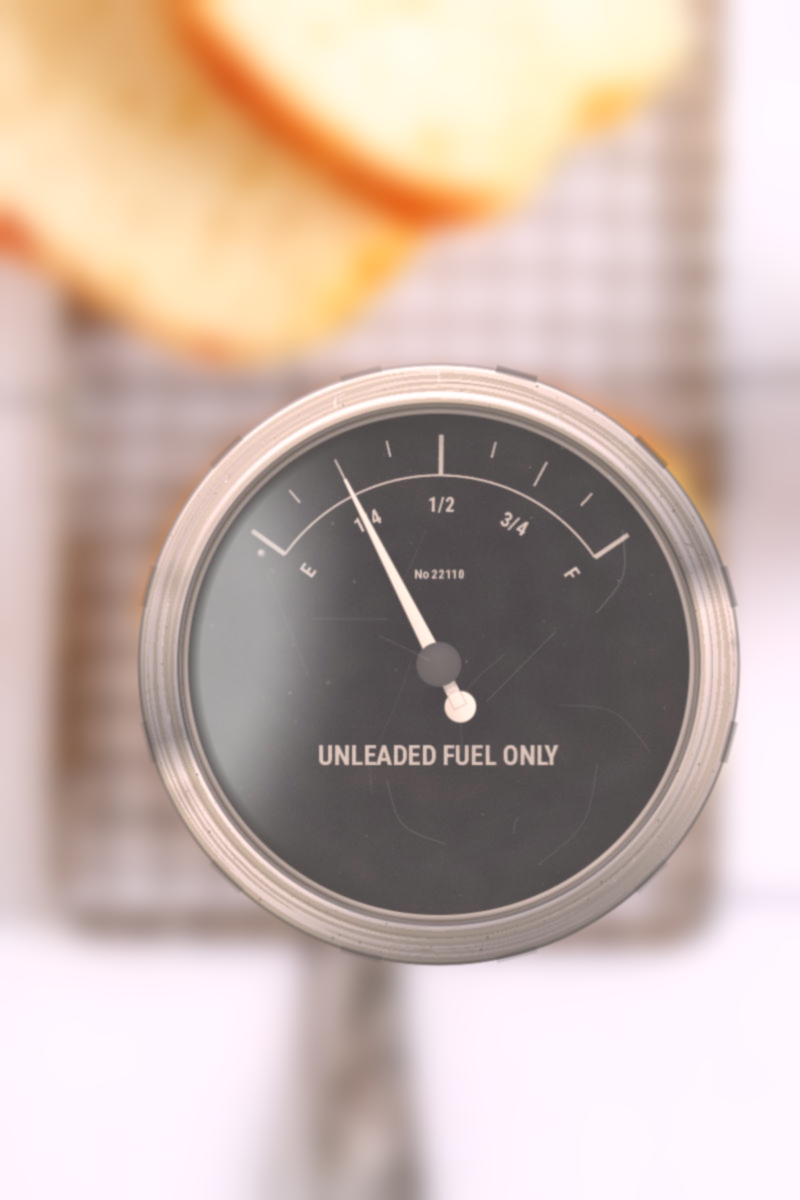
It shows {"value": 0.25}
